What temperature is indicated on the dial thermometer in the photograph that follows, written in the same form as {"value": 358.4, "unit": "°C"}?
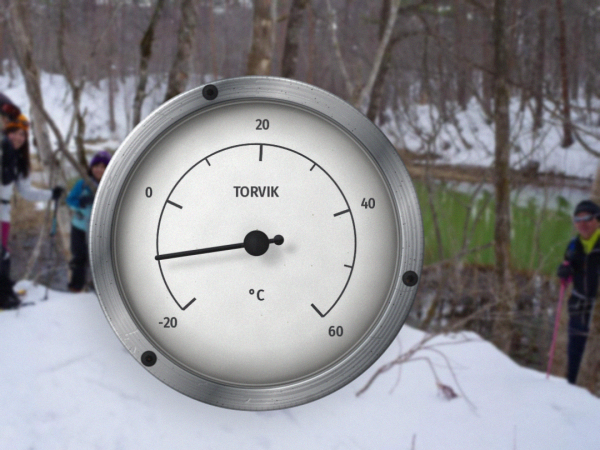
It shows {"value": -10, "unit": "°C"}
